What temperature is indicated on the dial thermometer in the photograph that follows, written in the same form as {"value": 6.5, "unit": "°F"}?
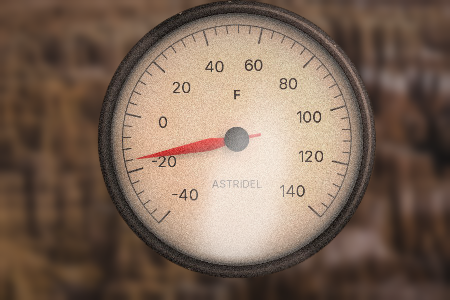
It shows {"value": -16, "unit": "°F"}
